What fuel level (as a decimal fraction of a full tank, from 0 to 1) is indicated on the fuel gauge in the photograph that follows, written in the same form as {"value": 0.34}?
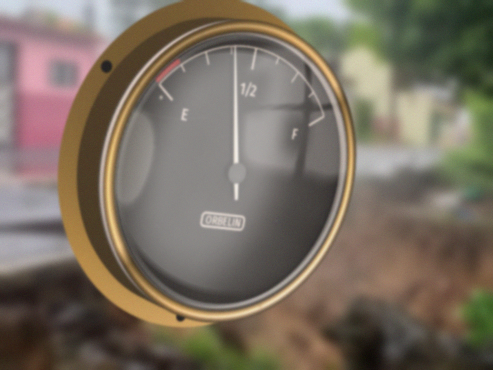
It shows {"value": 0.375}
